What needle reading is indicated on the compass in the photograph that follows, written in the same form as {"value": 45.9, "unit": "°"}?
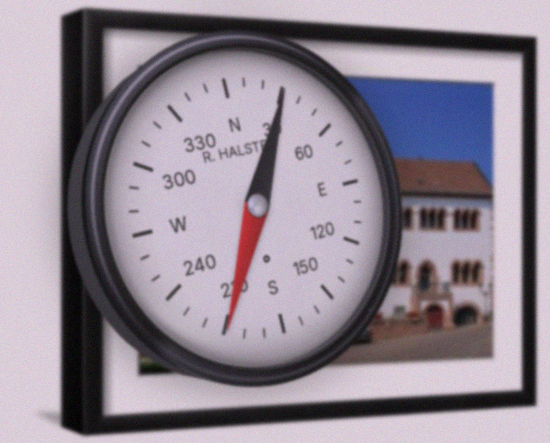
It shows {"value": 210, "unit": "°"}
